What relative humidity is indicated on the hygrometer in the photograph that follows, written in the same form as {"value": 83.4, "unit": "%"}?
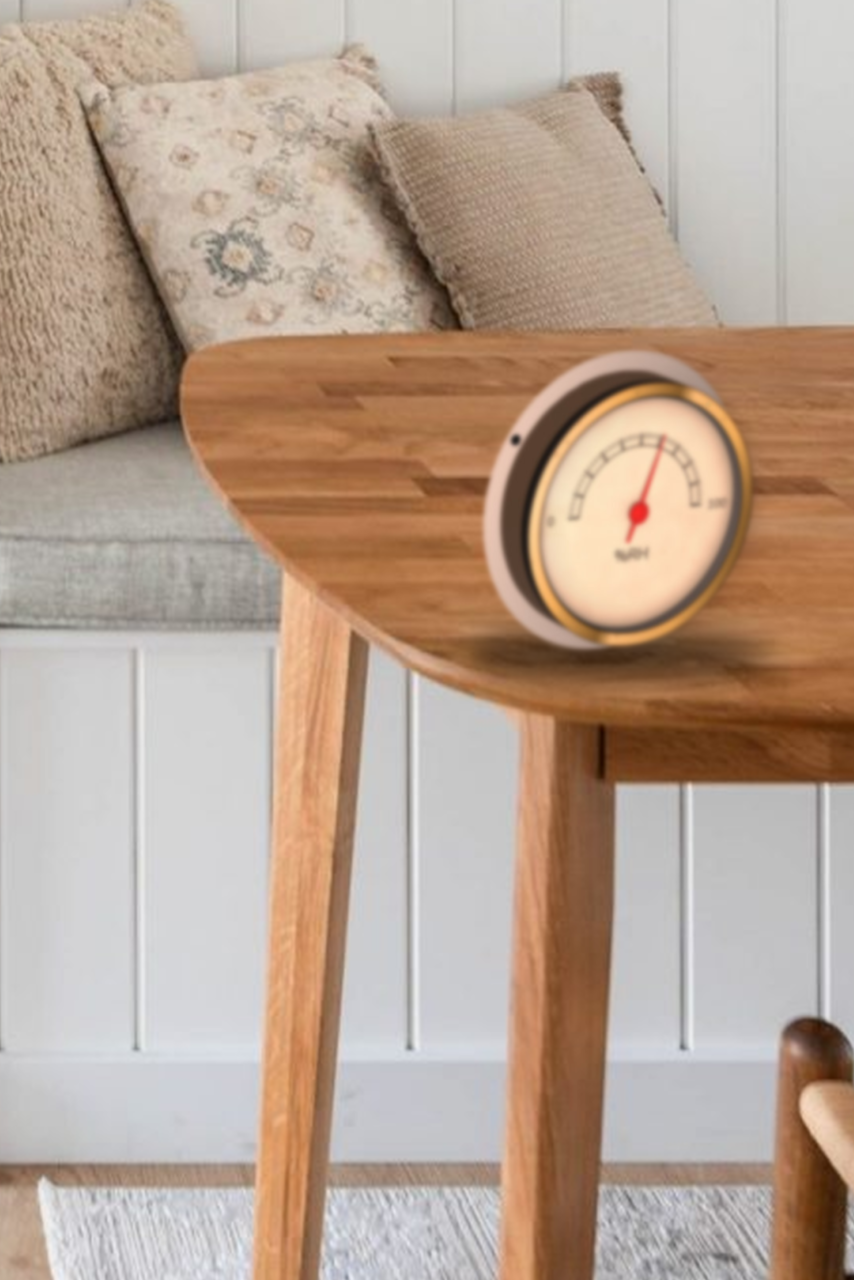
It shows {"value": 60, "unit": "%"}
